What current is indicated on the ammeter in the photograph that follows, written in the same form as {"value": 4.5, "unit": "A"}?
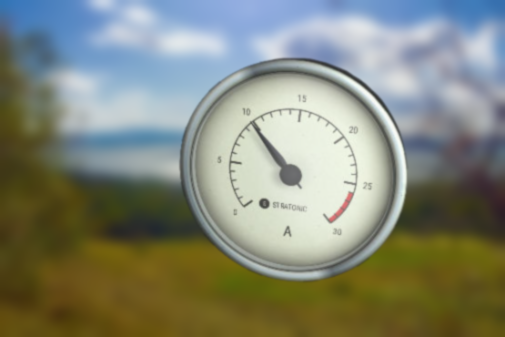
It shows {"value": 10, "unit": "A"}
